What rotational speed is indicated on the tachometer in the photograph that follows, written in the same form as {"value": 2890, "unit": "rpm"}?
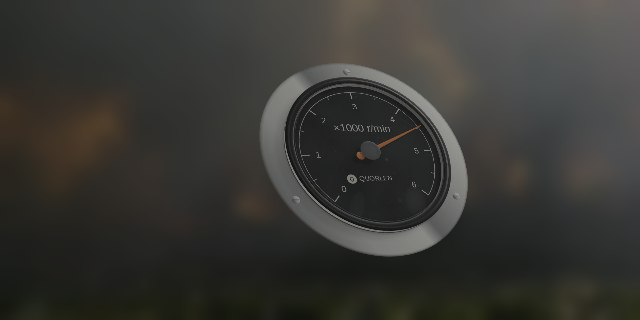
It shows {"value": 4500, "unit": "rpm"}
